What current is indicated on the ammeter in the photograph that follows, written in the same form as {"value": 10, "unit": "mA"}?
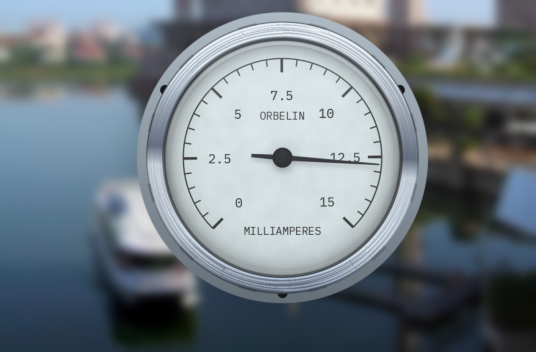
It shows {"value": 12.75, "unit": "mA"}
